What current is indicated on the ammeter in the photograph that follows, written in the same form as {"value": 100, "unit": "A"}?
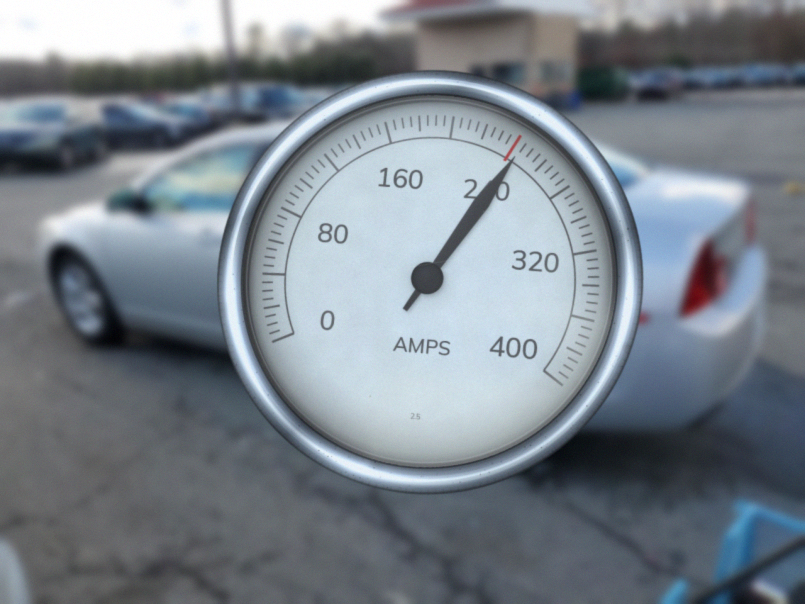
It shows {"value": 245, "unit": "A"}
